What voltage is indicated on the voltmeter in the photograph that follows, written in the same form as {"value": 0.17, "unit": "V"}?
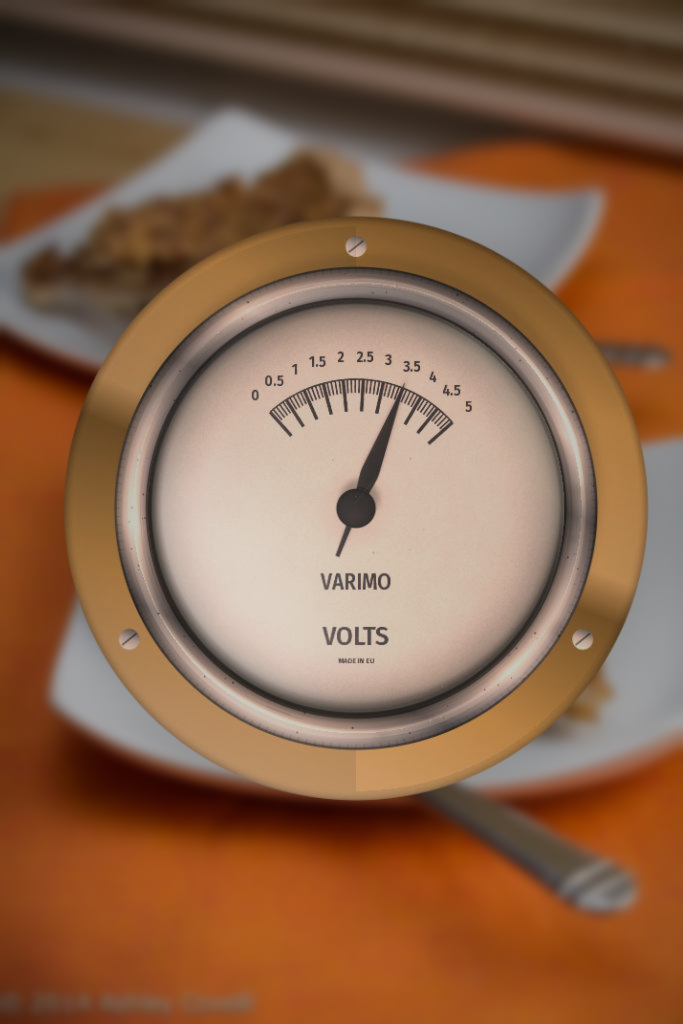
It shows {"value": 3.5, "unit": "V"}
